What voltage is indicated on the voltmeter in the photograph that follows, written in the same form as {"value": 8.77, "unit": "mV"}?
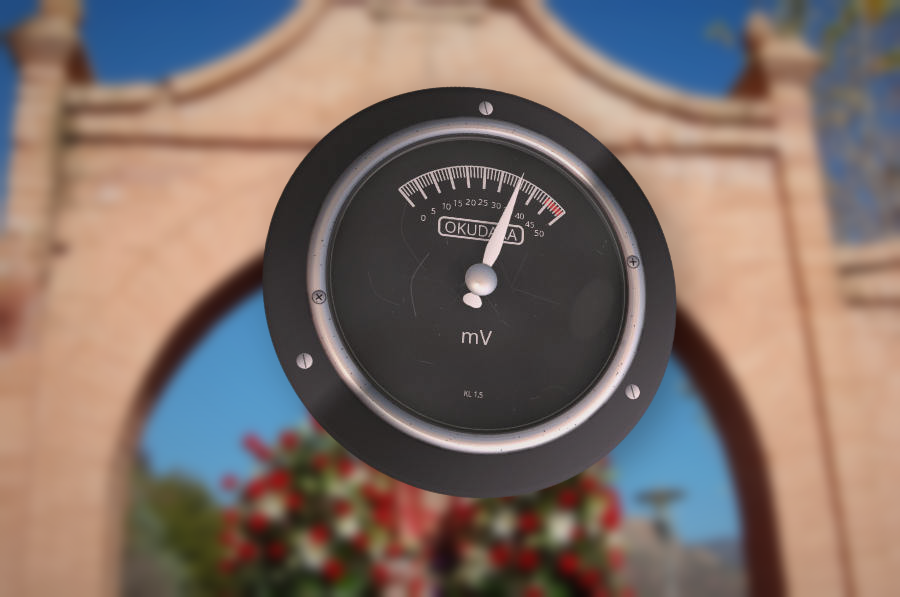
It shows {"value": 35, "unit": "mV"}
